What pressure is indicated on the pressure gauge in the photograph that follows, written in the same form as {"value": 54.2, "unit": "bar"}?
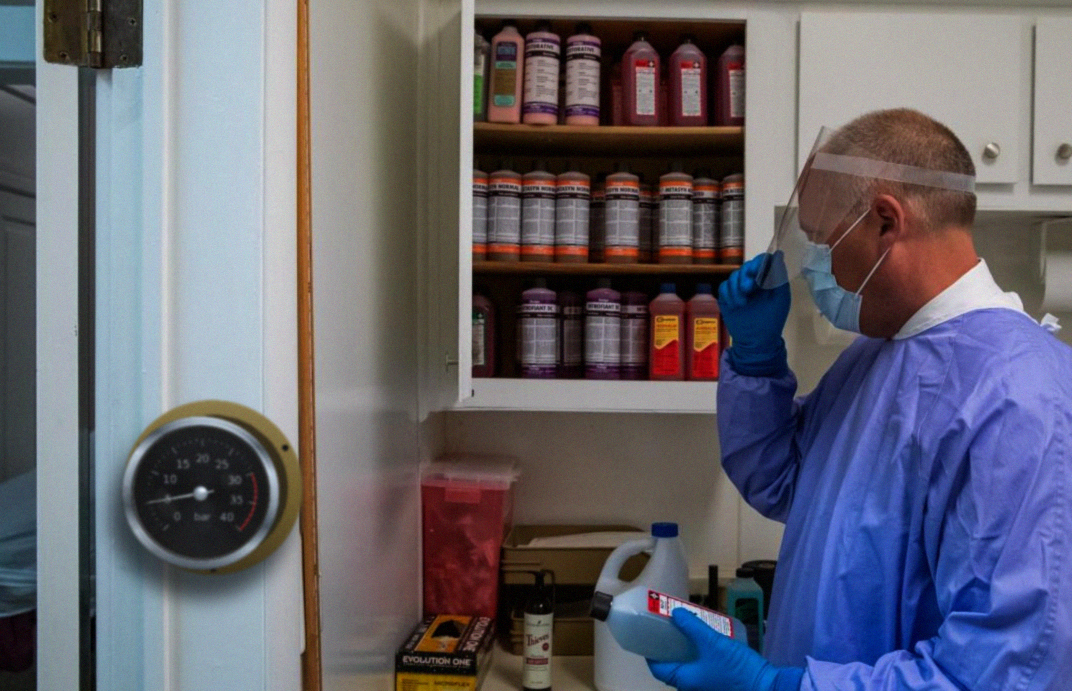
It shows {"value": 5, "unit": "bar"}
